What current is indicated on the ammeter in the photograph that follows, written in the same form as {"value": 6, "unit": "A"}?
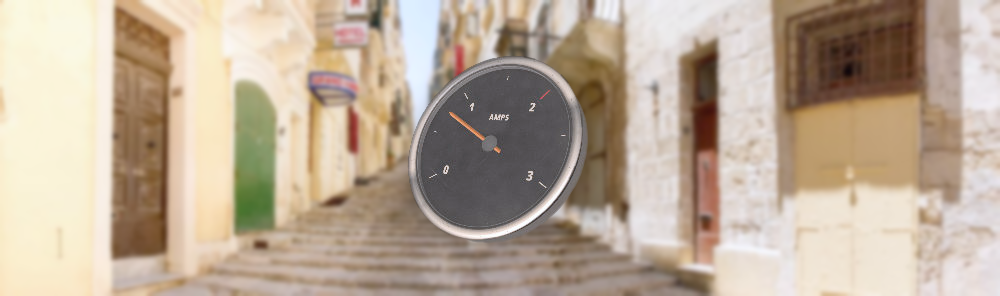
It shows {"value": 0.75, "unit": "A"}
